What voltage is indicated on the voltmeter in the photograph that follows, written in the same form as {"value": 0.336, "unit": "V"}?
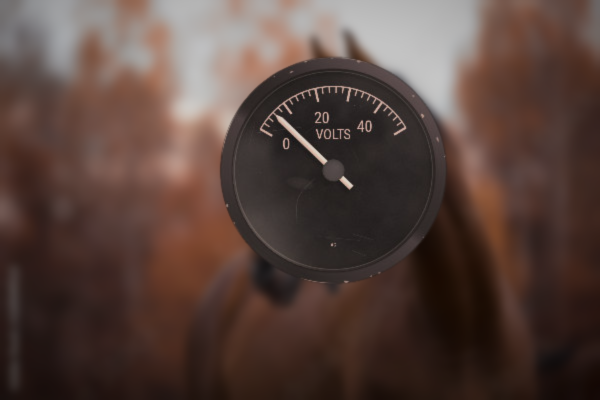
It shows {"value": 6, "unit": "V"}
